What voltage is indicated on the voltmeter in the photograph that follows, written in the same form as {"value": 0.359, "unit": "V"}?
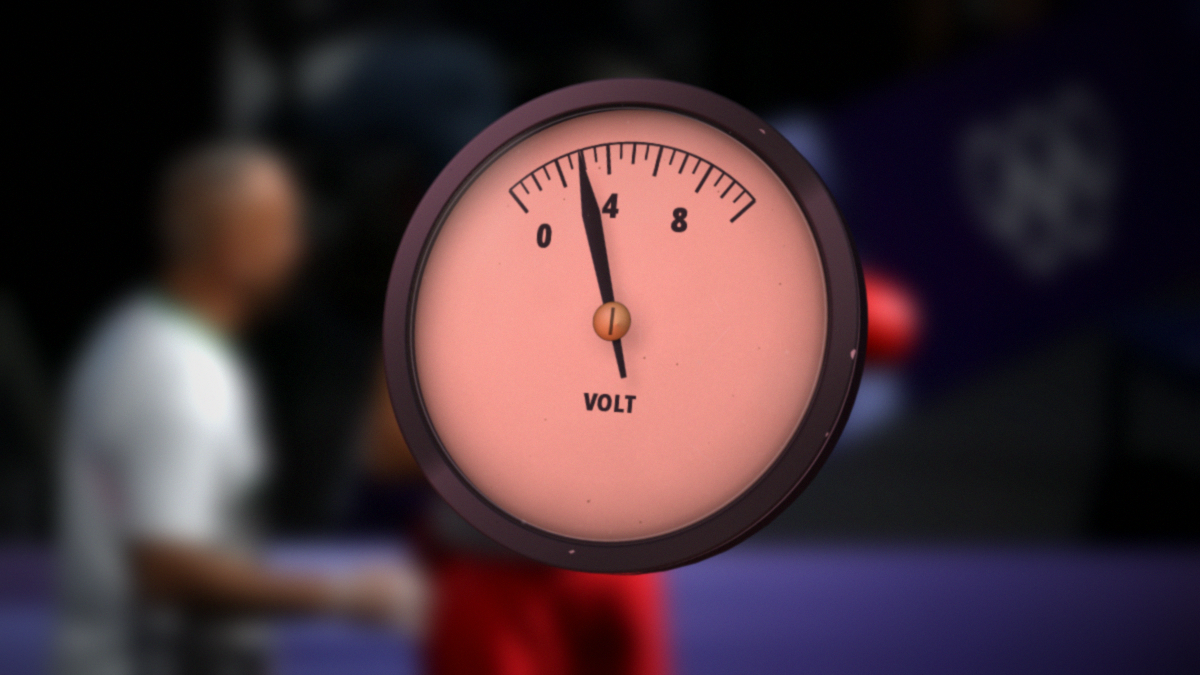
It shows {"value": 3, "unit": "V"}
